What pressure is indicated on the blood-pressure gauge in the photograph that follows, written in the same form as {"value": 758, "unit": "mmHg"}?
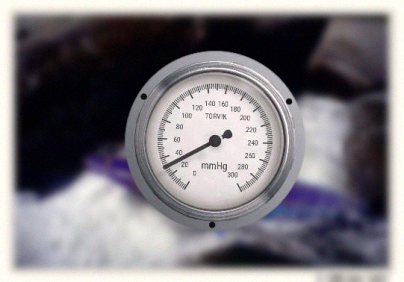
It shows {"value": 30, "unit": "mmHg"}
